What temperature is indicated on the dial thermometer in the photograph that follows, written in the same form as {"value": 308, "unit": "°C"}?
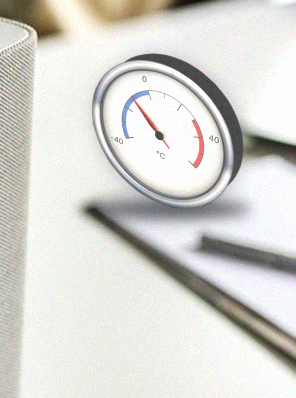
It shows {"value": -10, "unit": "°C"}
